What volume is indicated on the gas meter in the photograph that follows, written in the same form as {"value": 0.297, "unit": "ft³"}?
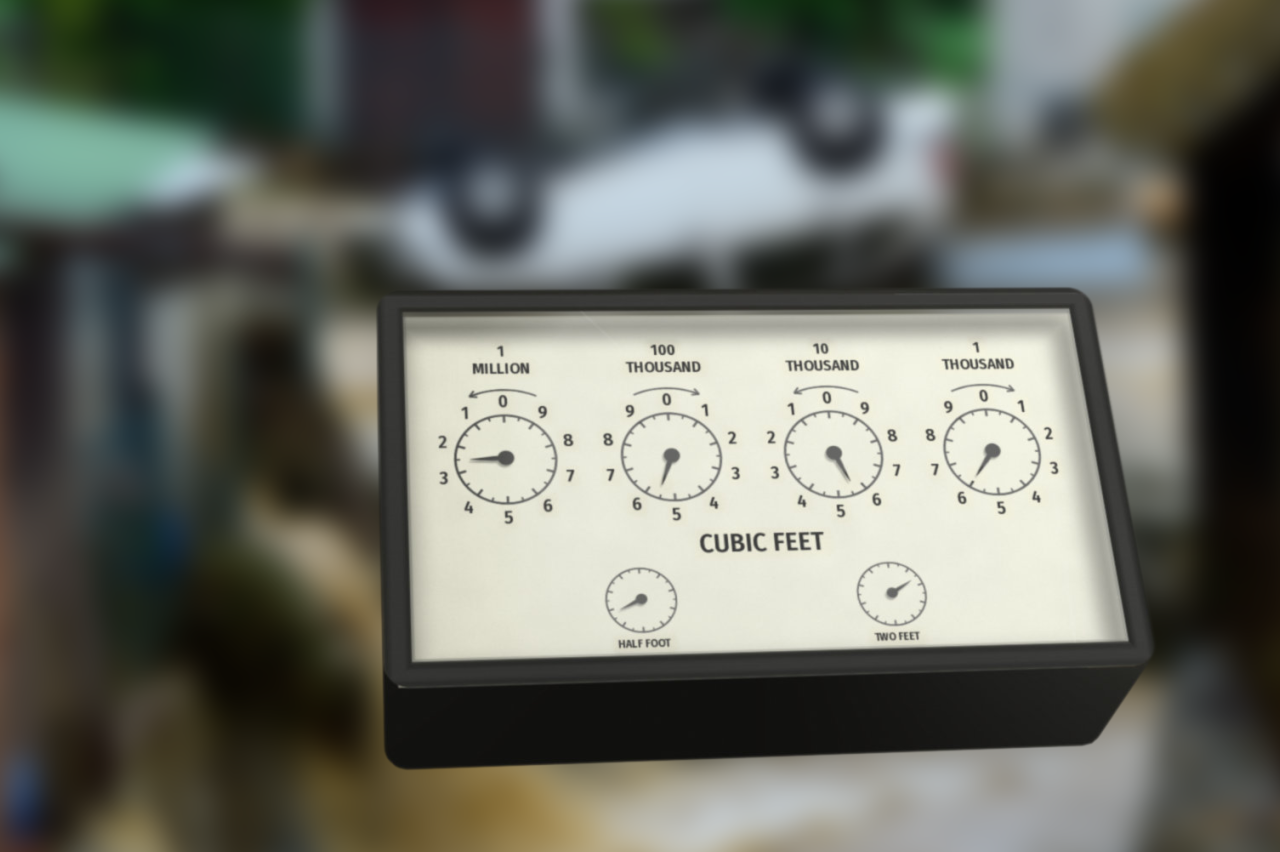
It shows {"value": 255600, "unit": "ft³"}
